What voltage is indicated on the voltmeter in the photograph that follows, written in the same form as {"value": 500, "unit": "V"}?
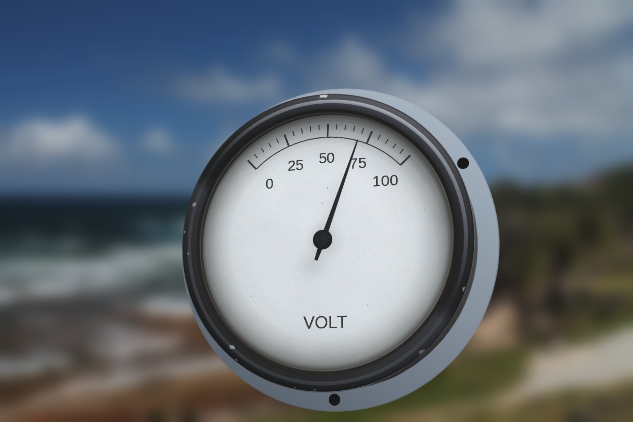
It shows {"value": 70, "unit": "V"}
